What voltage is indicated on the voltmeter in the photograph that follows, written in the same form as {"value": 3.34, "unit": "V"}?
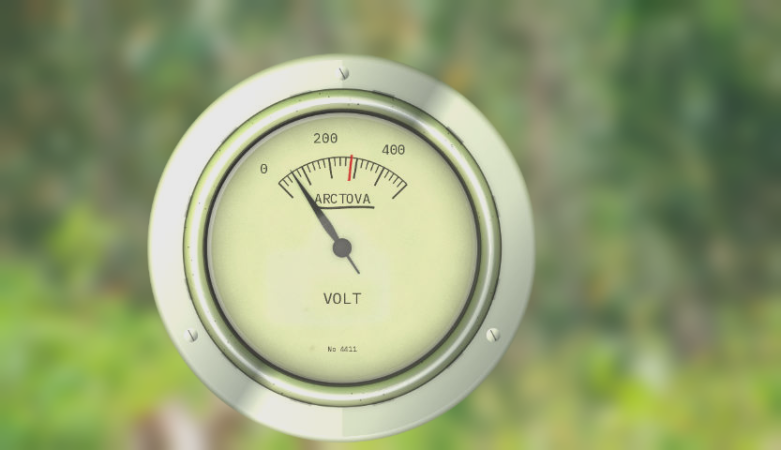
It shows {"value": 60, "unit": "V"}
